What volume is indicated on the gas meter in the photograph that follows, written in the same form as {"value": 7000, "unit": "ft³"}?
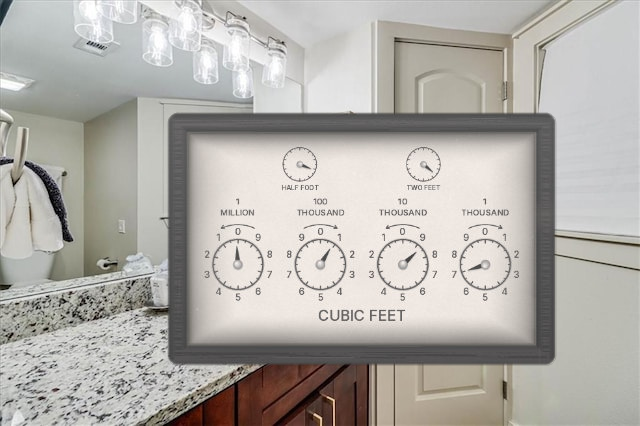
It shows {"value": 8700, "unit": "ft³"}
